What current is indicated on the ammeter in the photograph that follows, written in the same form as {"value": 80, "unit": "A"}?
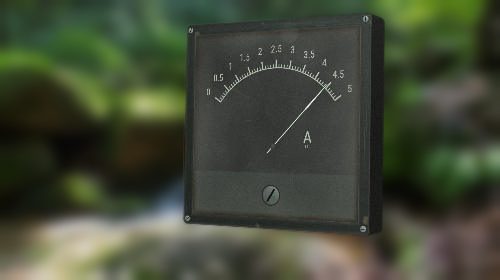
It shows {"value": 4.5, "unit": "A"}
